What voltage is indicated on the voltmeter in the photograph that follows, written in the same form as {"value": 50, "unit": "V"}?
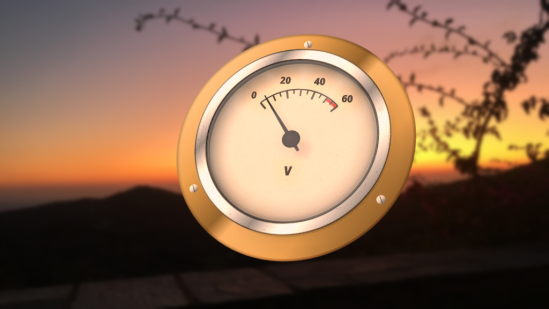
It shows {"value": 5, "unit": "V"}
